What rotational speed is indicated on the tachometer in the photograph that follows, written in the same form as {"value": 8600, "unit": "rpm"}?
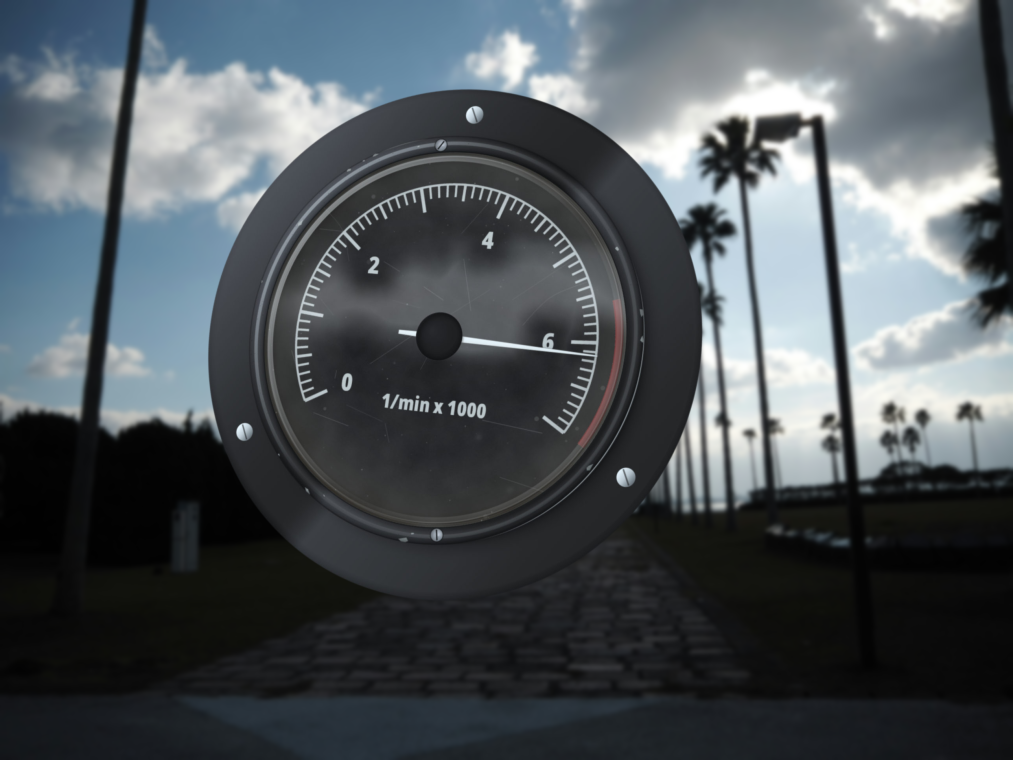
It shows {"value": 6150, "unit": "rpm"}
